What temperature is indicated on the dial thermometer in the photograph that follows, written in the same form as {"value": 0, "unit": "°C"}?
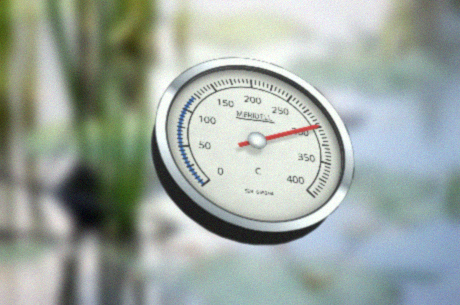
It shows {"value": 300, "unit": "°C"}
